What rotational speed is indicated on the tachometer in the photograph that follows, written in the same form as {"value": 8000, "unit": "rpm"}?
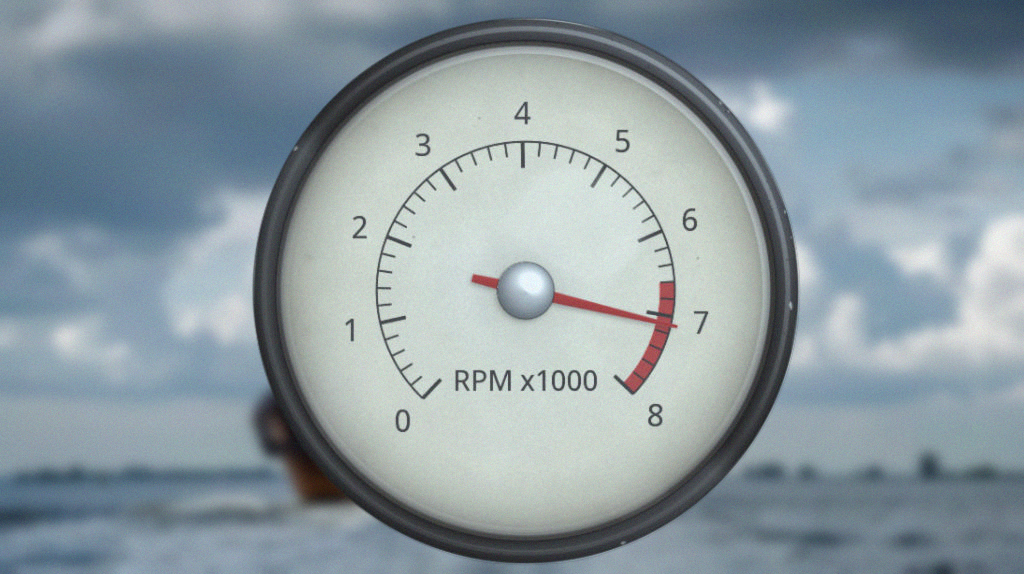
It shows {"value": 7100, "unit": "rpm"}
